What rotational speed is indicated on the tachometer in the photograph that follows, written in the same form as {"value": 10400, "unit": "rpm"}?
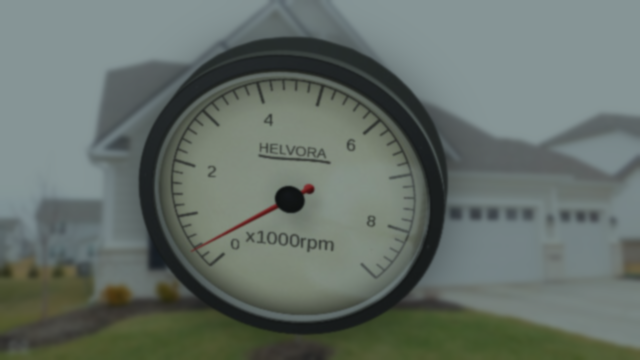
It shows {"value": 400, "unit": "rpm"}
